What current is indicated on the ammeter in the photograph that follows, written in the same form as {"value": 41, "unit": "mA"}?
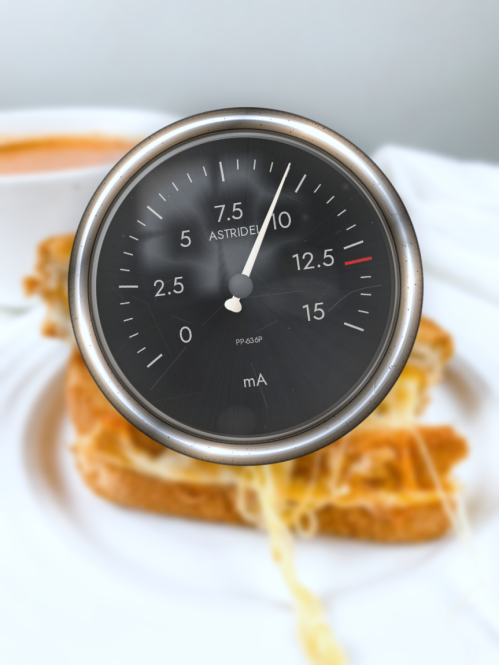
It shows {"value": 9.5, "unit": "mA"}
